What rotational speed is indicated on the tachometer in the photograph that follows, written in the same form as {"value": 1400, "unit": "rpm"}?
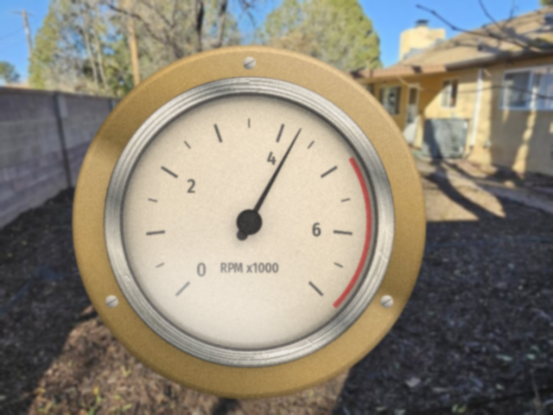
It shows {"value": 4250, "unit": "rpm"}
